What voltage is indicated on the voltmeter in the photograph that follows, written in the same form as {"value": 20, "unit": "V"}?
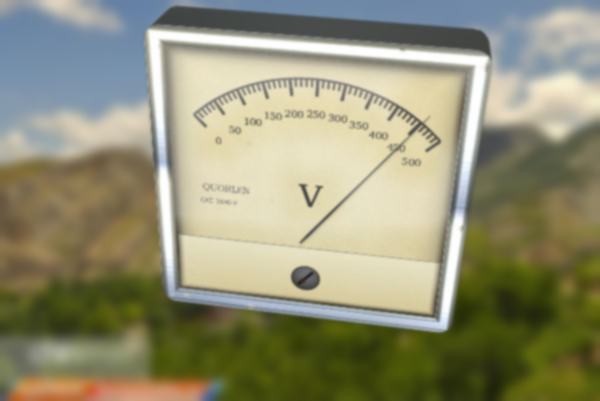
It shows {"value": 450, "unit": "V"}
